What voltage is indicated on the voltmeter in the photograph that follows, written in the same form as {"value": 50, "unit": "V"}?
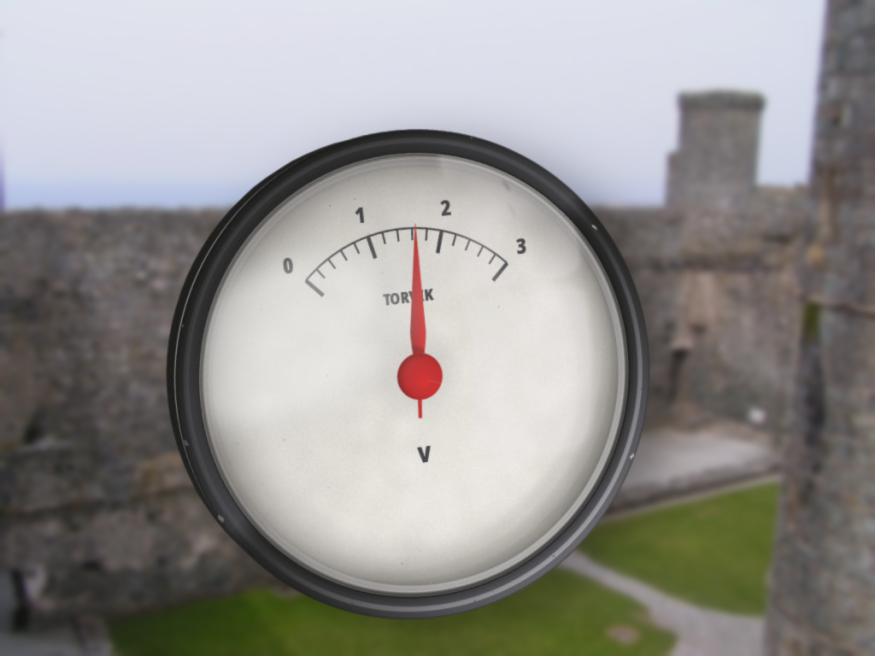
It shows {"value": 1.6, "unit": "V"}
